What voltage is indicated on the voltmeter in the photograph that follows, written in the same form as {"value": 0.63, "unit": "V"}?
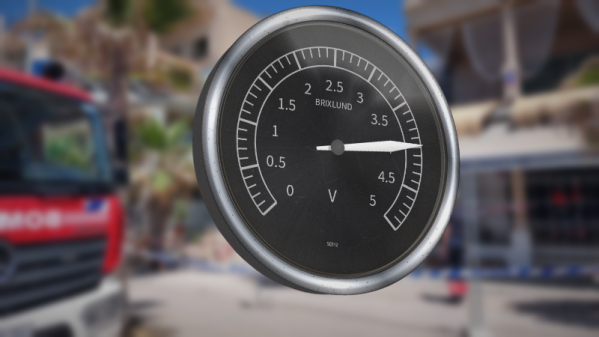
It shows {"value": 4, "unit": "V"}
